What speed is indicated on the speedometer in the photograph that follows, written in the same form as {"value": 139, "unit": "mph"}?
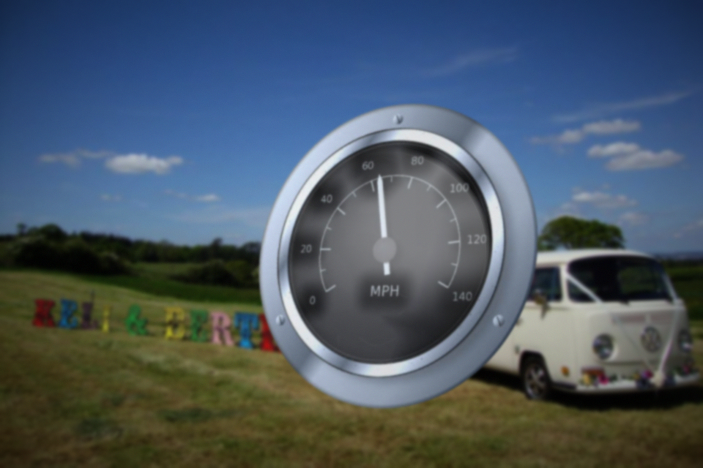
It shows {"value": 65, "unit": "mph"}
